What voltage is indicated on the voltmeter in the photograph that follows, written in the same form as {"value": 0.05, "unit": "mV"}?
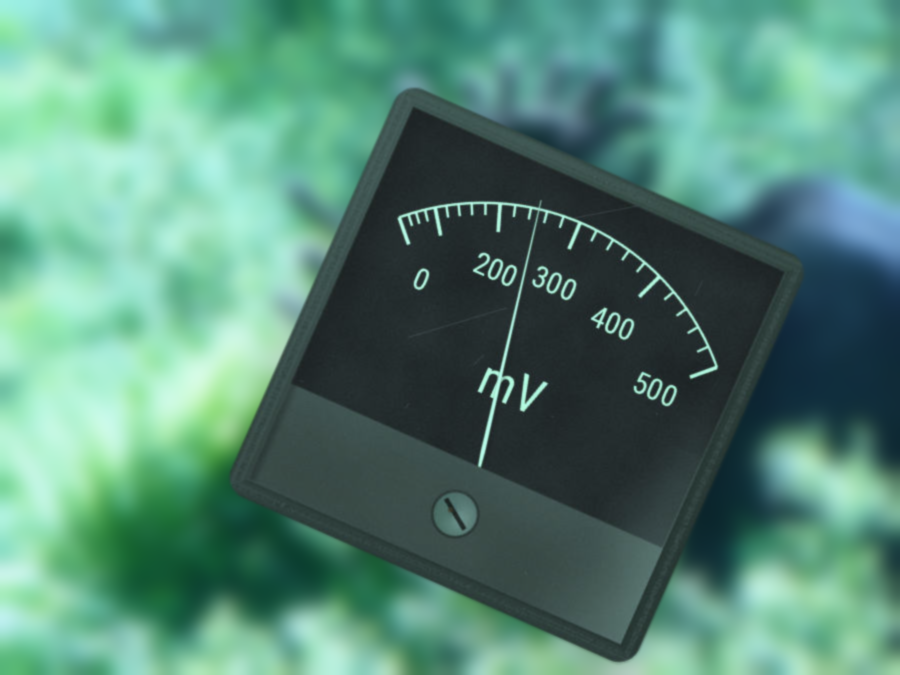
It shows {"value": 250, "unit": "mV"}
